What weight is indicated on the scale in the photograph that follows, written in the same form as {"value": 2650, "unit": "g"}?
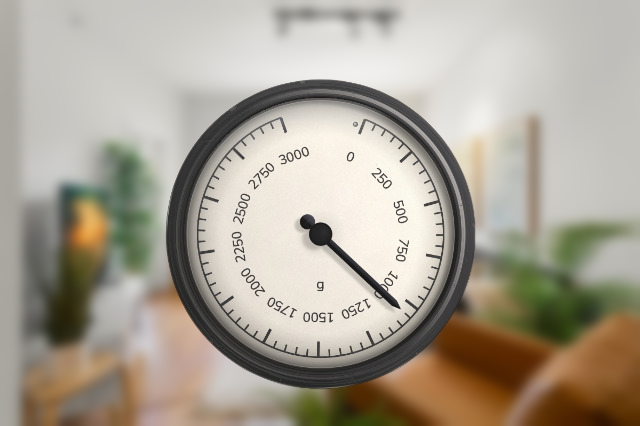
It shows {"value": 1050, "unit": "g"}
